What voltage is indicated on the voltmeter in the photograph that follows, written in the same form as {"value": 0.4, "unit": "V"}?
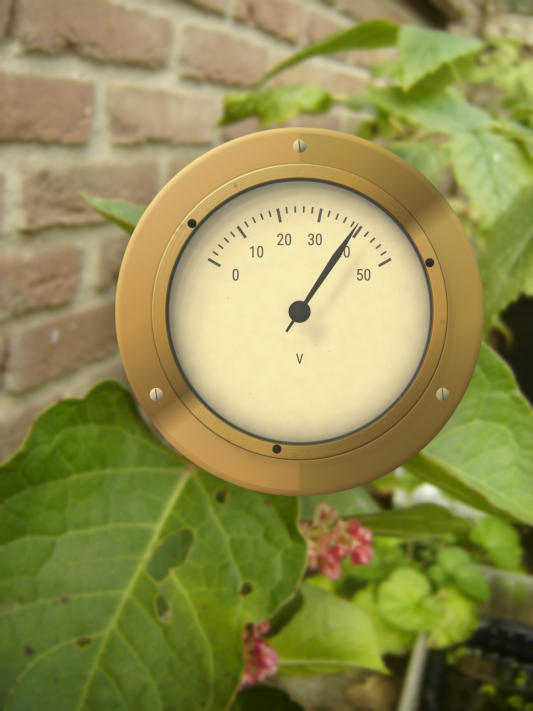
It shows {"value": 39, "unit": "V"}
